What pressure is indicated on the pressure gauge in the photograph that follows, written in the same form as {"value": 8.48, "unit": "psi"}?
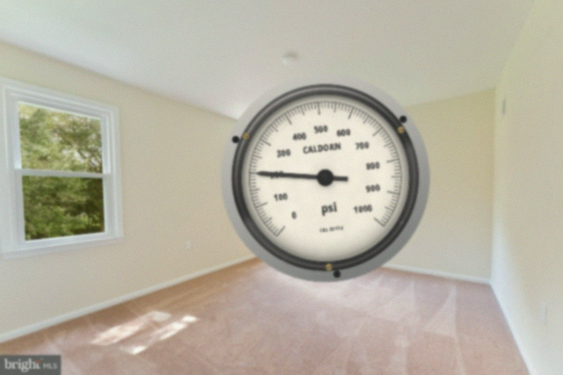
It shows {"value": 200, "unit": "psi"}
